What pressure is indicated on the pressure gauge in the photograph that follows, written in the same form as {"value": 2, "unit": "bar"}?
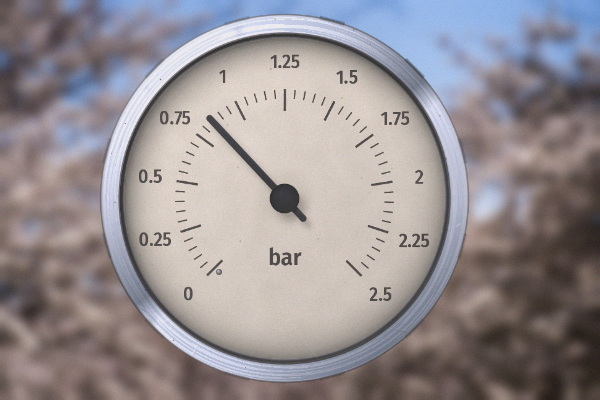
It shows {"value": 0.85, "unit": "bar"}
